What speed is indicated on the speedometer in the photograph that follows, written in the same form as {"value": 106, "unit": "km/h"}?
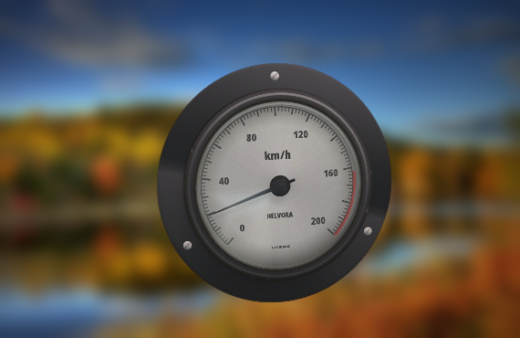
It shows {"value": 20, "unit": "km/h"}
